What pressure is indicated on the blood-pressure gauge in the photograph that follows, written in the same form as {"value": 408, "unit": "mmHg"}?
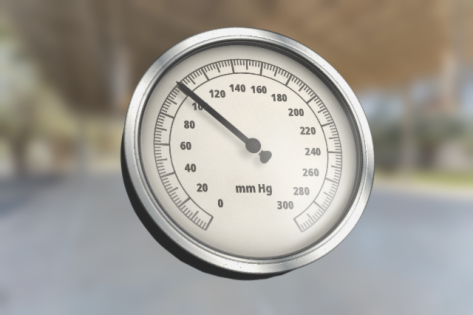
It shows {"value": 100, "unit": "mmHg"}
